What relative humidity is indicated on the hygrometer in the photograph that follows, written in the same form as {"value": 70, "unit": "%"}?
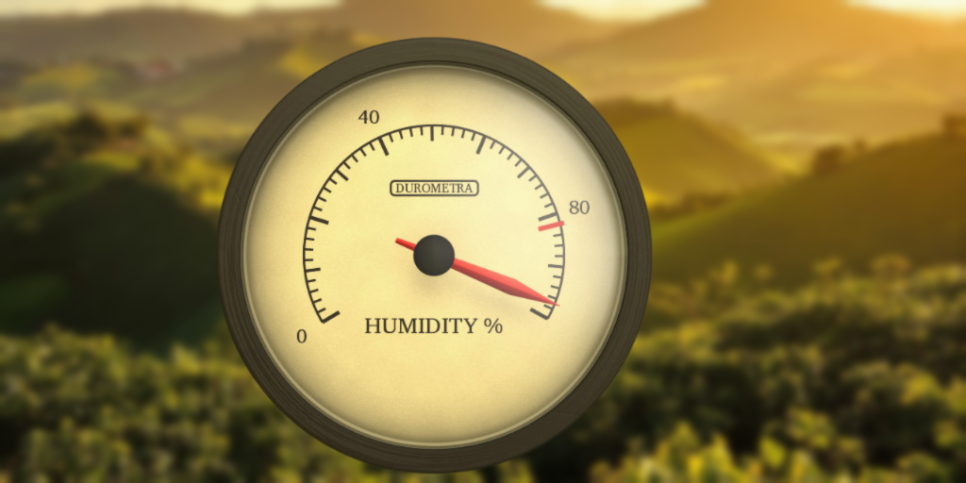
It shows {"value": 97, "unit": "%"}
